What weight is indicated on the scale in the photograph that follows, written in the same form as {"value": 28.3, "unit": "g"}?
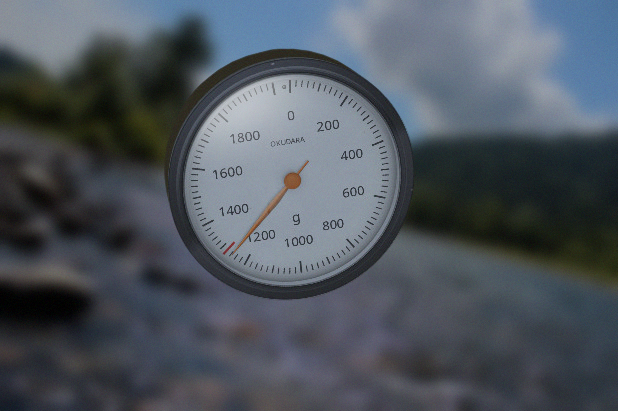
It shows {"value": 1260, "unit": "g"}
